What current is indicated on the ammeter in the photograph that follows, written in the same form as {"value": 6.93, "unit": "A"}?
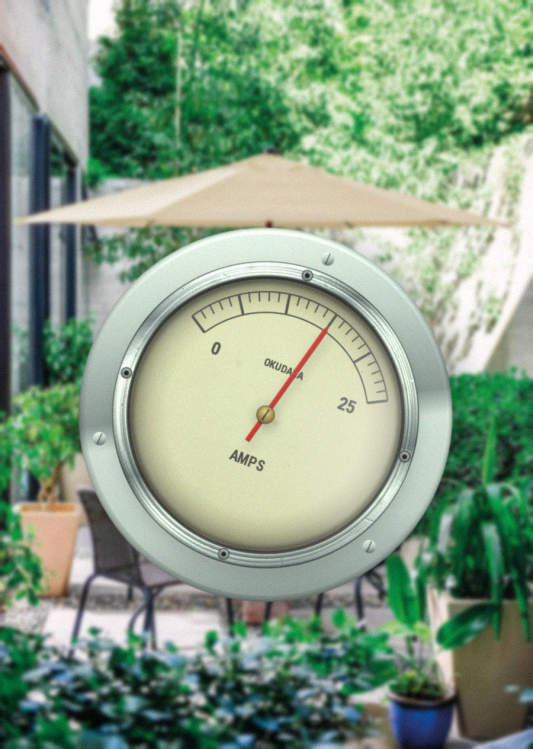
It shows {"value": 15, "unit": "A"}
